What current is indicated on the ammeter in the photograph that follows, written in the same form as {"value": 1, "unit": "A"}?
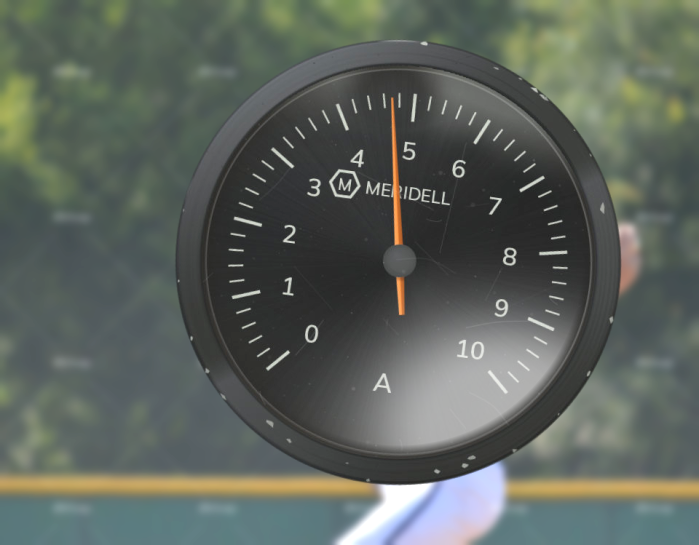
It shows {"value": 4.7, "unit": "A"}
